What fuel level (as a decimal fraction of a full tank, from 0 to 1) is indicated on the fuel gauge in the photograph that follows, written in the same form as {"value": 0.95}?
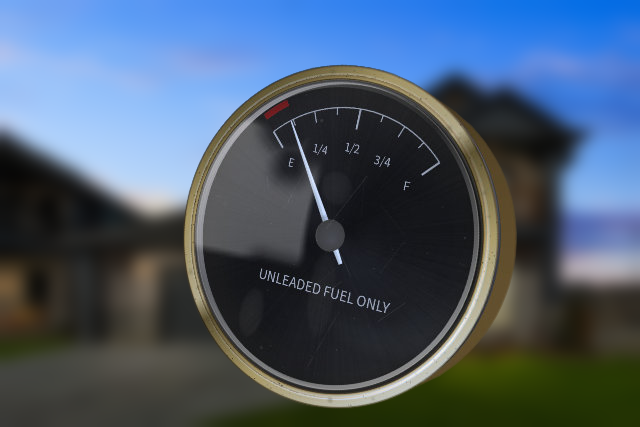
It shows {"value": 0.125}
